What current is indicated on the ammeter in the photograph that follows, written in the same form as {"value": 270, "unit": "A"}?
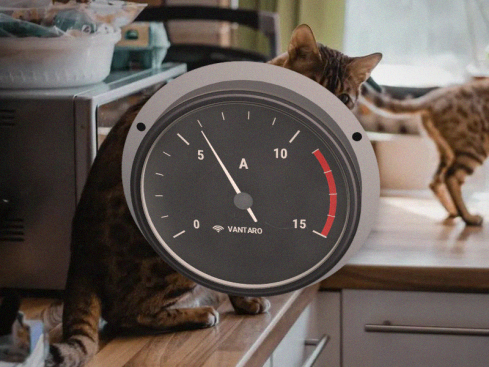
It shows {"value": 6, "unit": "A"}
